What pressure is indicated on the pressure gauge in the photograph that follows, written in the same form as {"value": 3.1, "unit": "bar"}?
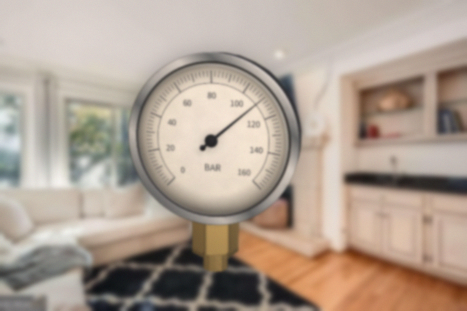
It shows {"value": 110, "unit": "bar"}
